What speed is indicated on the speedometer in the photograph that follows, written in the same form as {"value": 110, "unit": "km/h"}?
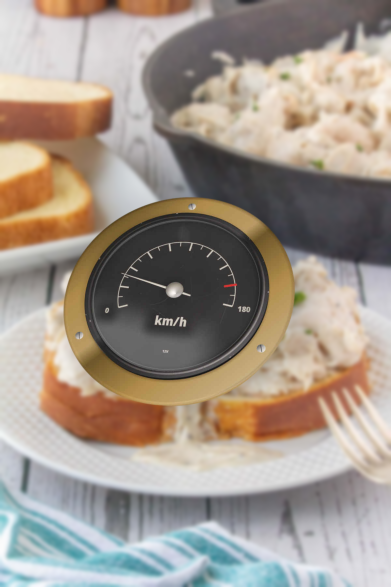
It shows {"value": 30, "unit": "km/h"}
